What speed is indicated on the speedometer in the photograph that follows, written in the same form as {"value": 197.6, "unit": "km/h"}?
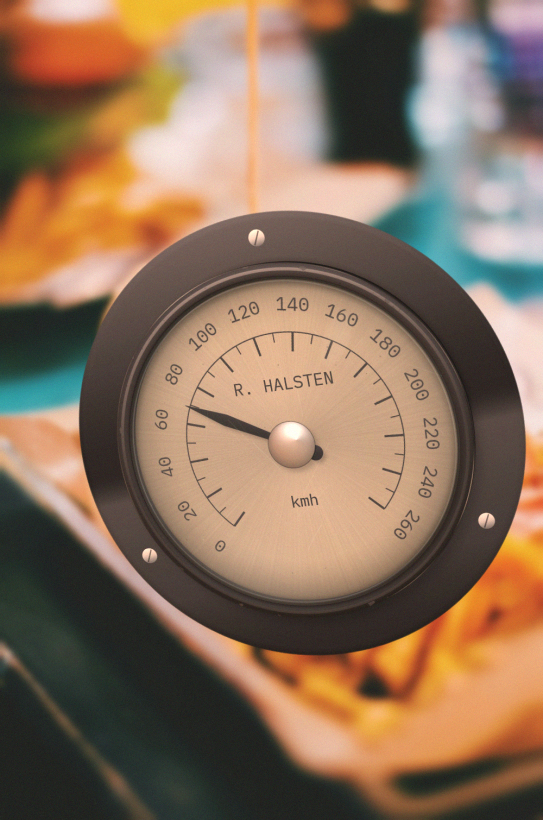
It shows {"value": 70, "unit": "km/h"}
